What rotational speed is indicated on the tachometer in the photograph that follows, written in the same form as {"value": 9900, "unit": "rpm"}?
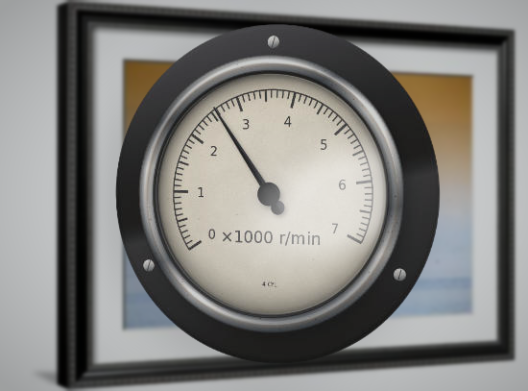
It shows {"value": 2600, "unit": "rpm"}
